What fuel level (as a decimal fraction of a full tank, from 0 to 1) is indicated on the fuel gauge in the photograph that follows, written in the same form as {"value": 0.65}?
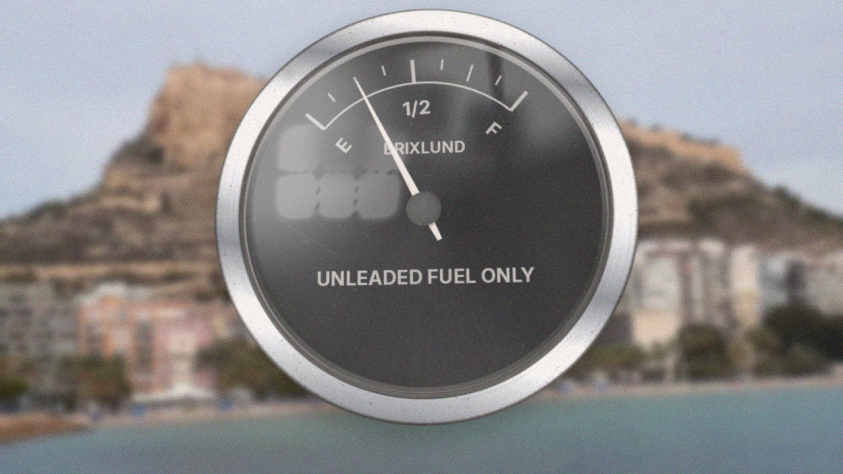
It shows {"value": 0.25}
